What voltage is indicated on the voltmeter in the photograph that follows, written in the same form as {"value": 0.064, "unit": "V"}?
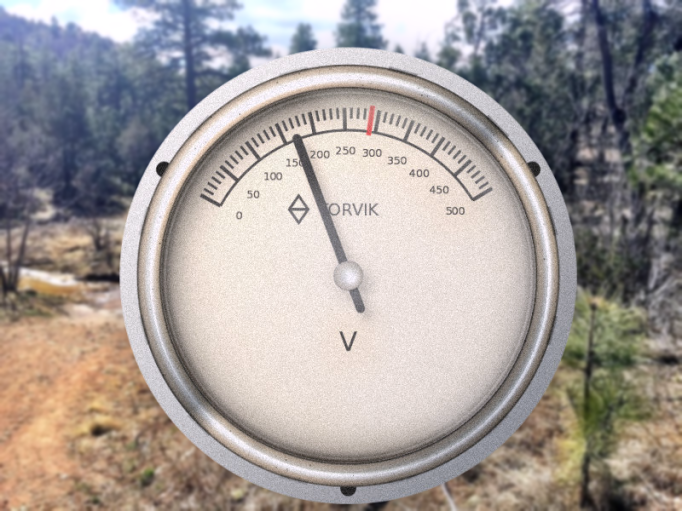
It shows {"value": 170, "unit": "V"}
